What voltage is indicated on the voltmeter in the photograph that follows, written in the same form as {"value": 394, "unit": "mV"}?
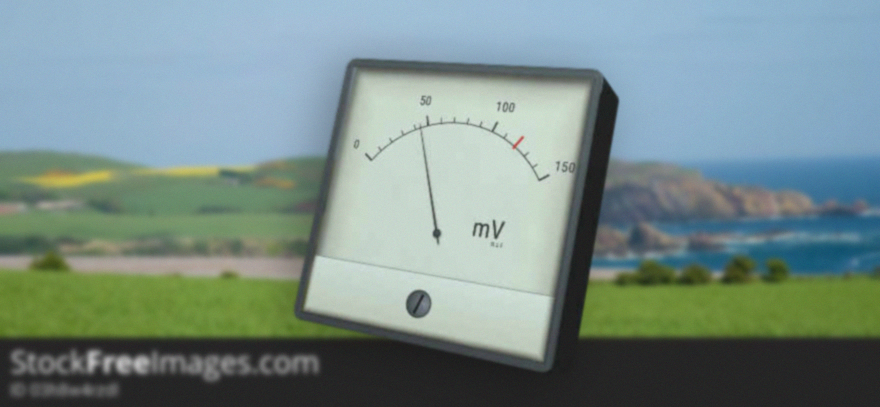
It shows {"value": 45, "unit": "mV"}
